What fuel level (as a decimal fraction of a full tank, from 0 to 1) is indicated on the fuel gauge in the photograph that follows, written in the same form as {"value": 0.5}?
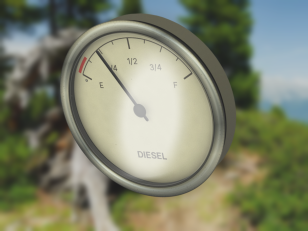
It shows {"value": 0.25}
